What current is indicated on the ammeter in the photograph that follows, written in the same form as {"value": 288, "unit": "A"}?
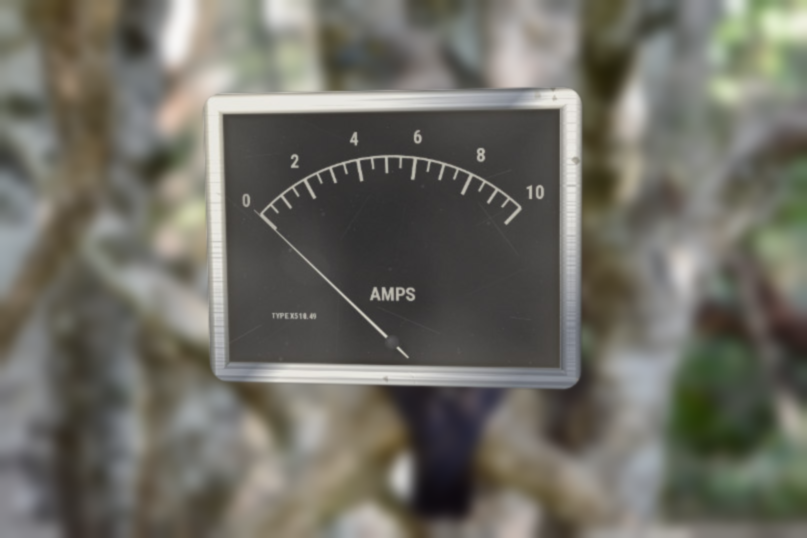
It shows {"value": 0, "unit": "A"}
